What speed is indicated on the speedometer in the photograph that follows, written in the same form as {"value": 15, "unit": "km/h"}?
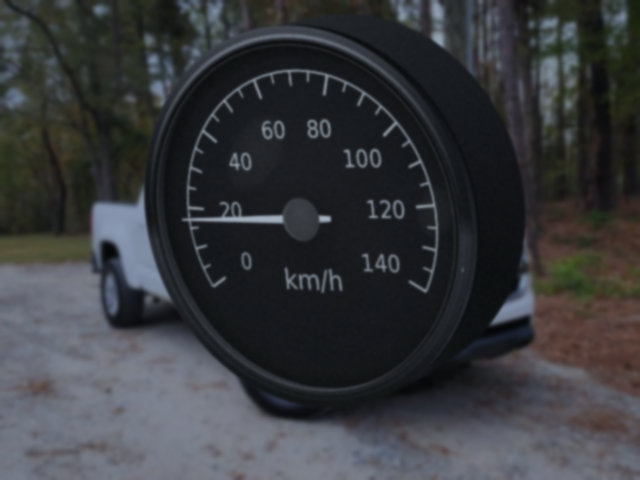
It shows {"value": 17.5, "unit": "km/h"}
